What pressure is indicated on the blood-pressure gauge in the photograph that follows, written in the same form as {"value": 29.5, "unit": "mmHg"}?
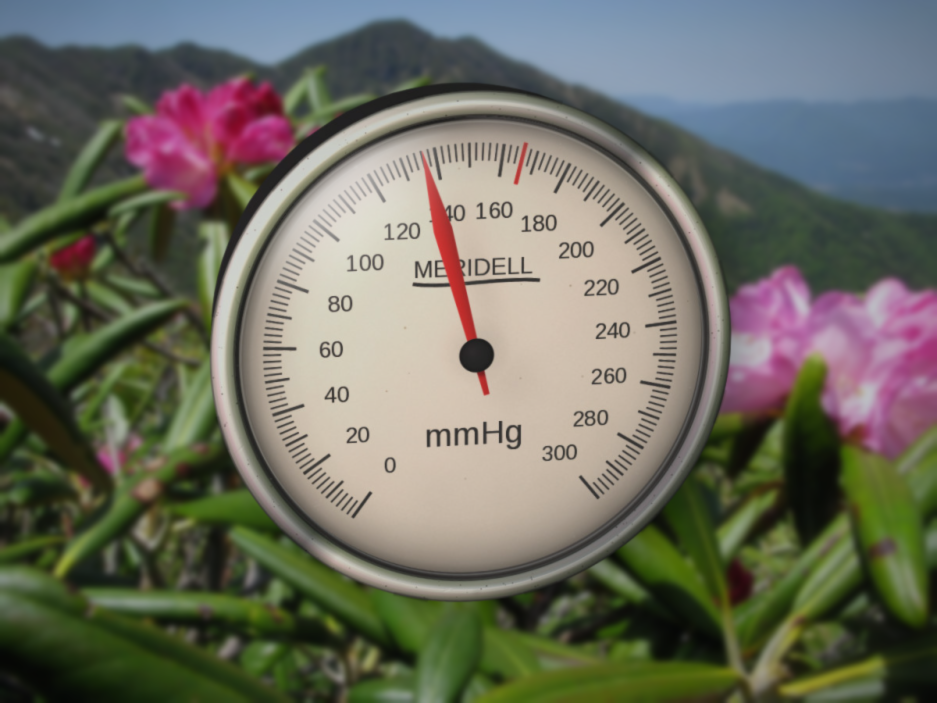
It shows {"value": 136, "unit": "mmHg"}
